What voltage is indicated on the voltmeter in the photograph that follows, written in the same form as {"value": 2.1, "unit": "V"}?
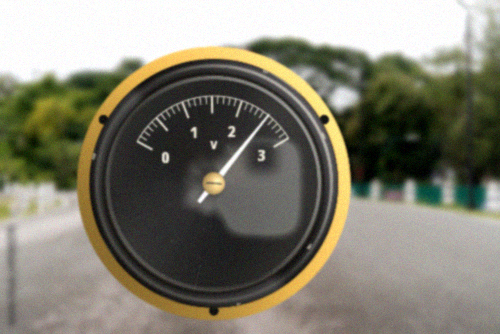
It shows {"value": 2.5, "unit": "V"}
